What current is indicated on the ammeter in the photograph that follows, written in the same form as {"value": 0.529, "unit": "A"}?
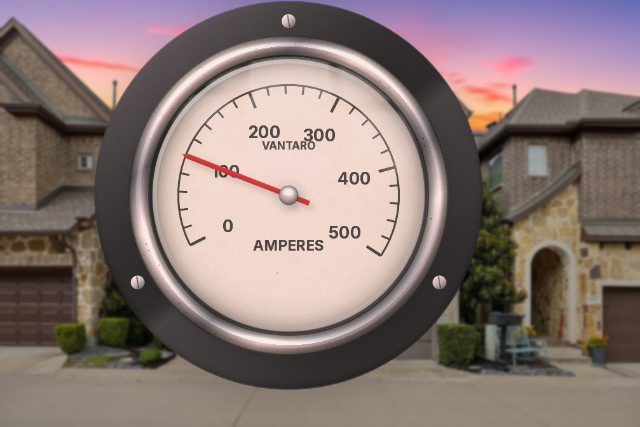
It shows {"value": 100, "unit": "A"}
